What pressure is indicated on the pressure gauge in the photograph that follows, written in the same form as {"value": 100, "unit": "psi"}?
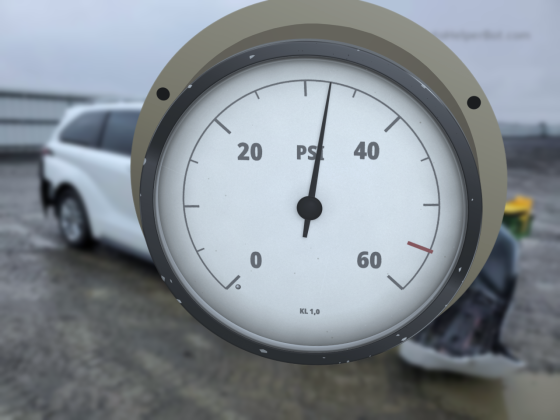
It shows {"value": 32.5, "unit": "psi"}
